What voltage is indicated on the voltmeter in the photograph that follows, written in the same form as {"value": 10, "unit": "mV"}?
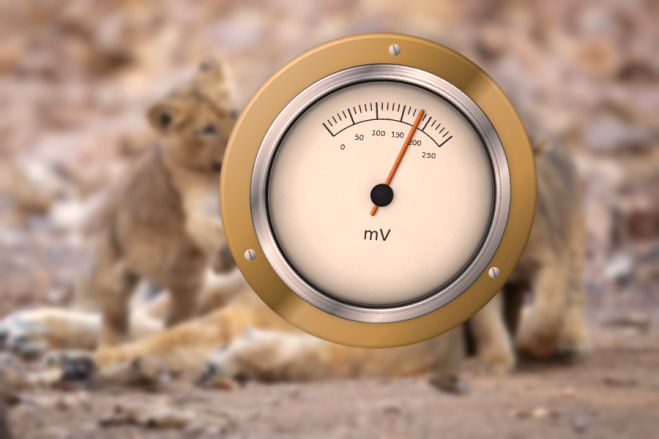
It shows {"value": 180, "unit": "mV"}
